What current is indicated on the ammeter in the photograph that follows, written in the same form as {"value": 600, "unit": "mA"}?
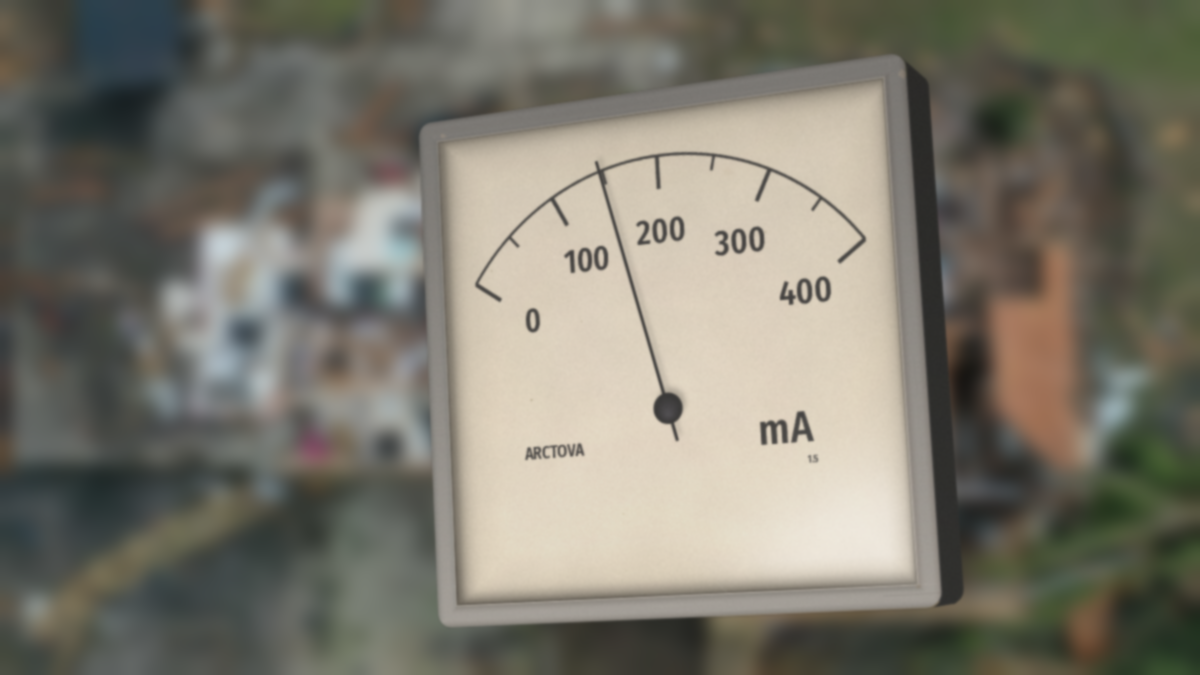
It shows {"value": 150, "unit": "mA"}
